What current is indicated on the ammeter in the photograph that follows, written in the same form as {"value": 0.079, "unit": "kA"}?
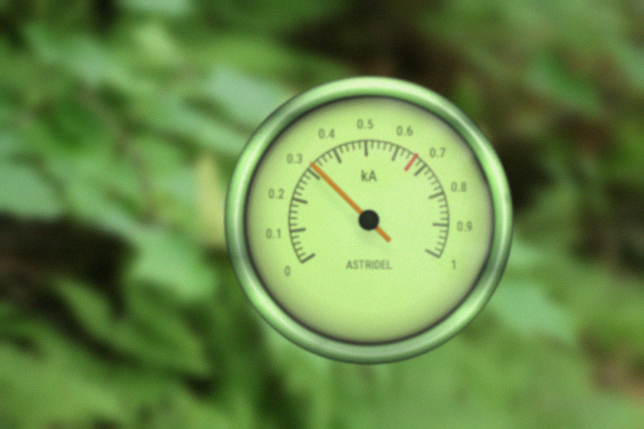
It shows {"value": 0.32, "unit": "kA"}
